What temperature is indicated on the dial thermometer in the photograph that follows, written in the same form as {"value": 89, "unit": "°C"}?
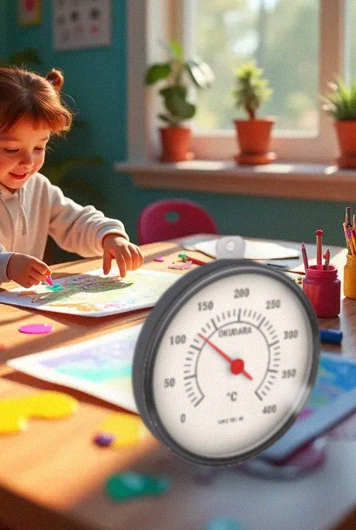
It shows {"value": 120, "unit": "°C"}
